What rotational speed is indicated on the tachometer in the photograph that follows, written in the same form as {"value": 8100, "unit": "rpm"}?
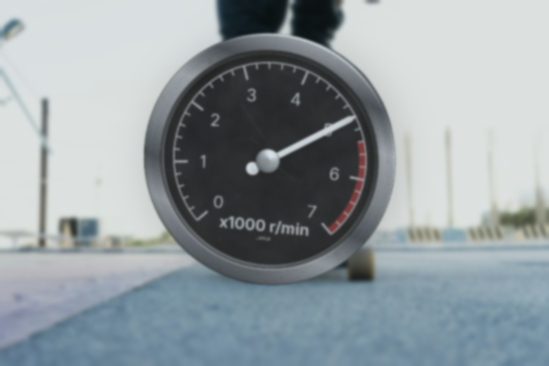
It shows {"value": 5000, "unit": "rpm"}
